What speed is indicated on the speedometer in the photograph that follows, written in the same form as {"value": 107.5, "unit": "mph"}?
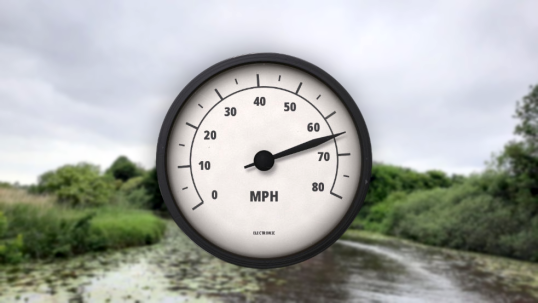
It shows {"value": 65, "unit": "mph"}
